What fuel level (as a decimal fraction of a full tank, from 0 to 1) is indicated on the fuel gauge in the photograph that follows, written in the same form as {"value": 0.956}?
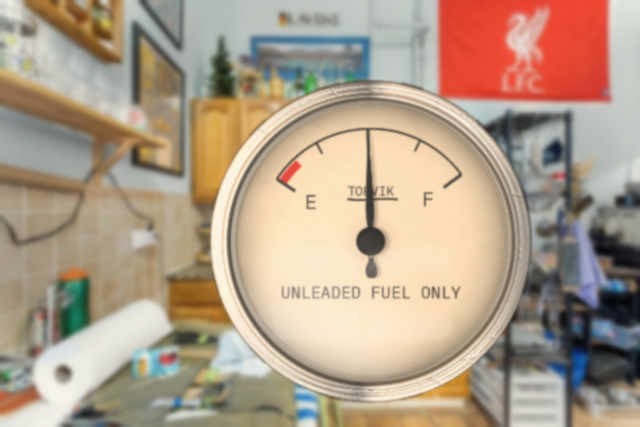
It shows {"value": 0.5}
